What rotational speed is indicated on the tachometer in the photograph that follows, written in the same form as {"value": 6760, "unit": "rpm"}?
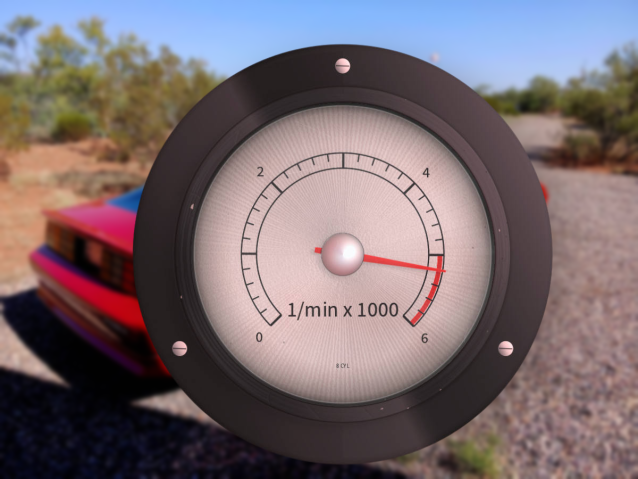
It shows {"value": 5200, "unit": "rpm"}
